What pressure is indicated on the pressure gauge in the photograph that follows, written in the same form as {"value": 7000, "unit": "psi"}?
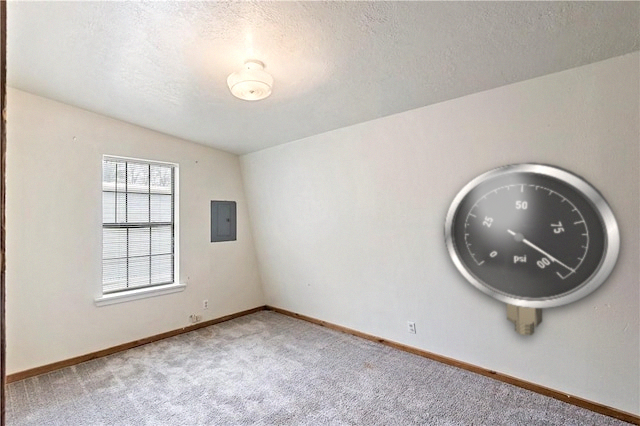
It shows {"value": 95, "unit": "psi"}
